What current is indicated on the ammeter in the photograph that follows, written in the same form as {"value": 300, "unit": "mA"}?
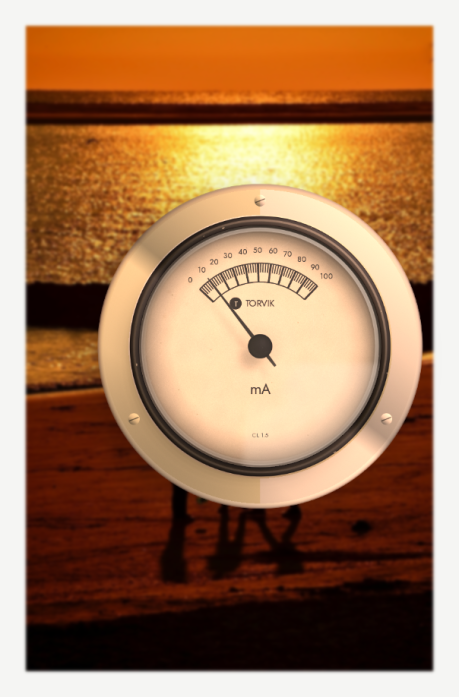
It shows {"value": 10, "unit": "mA"}
